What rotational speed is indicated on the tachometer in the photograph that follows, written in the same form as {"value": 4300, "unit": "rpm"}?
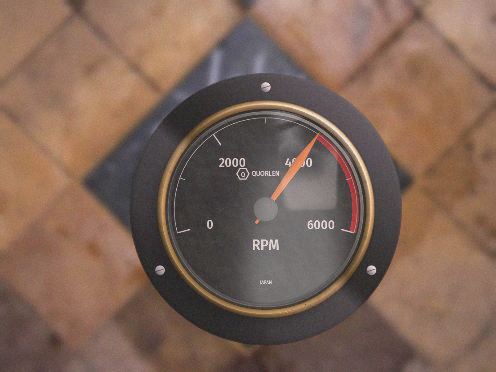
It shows {"value": 4000, "unit": "rpm"}
